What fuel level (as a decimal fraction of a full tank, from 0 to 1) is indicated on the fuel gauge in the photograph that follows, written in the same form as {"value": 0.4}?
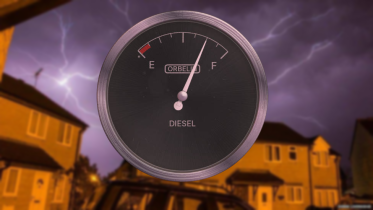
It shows {"value": 0.75}
